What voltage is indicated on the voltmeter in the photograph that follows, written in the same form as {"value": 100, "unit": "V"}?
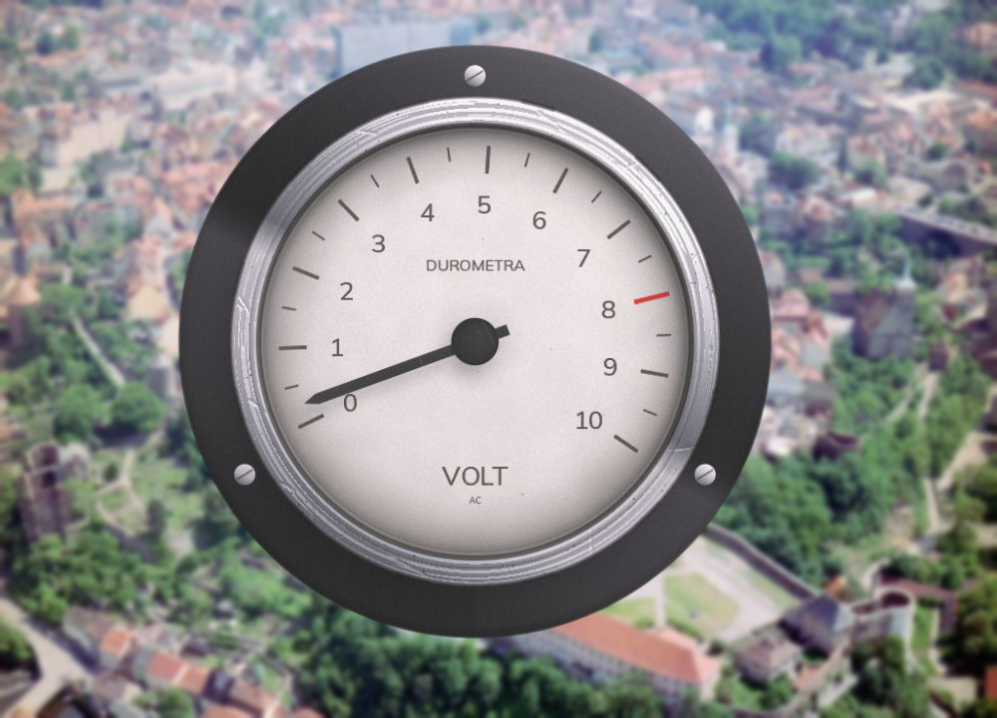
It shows {"value": 0.25, "unit": "V"}
